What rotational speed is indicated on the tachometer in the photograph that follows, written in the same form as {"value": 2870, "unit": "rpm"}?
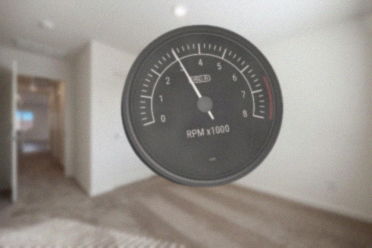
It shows {"value": 3000, "unit": "rpm"}
